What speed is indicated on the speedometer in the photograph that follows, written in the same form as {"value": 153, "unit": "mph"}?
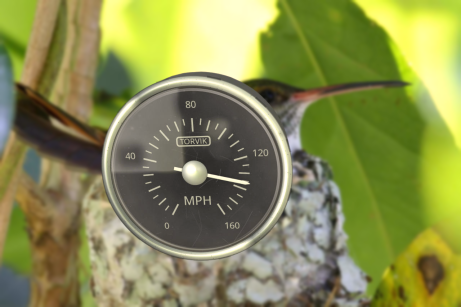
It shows {"value": 135, "unit": "mph"}
